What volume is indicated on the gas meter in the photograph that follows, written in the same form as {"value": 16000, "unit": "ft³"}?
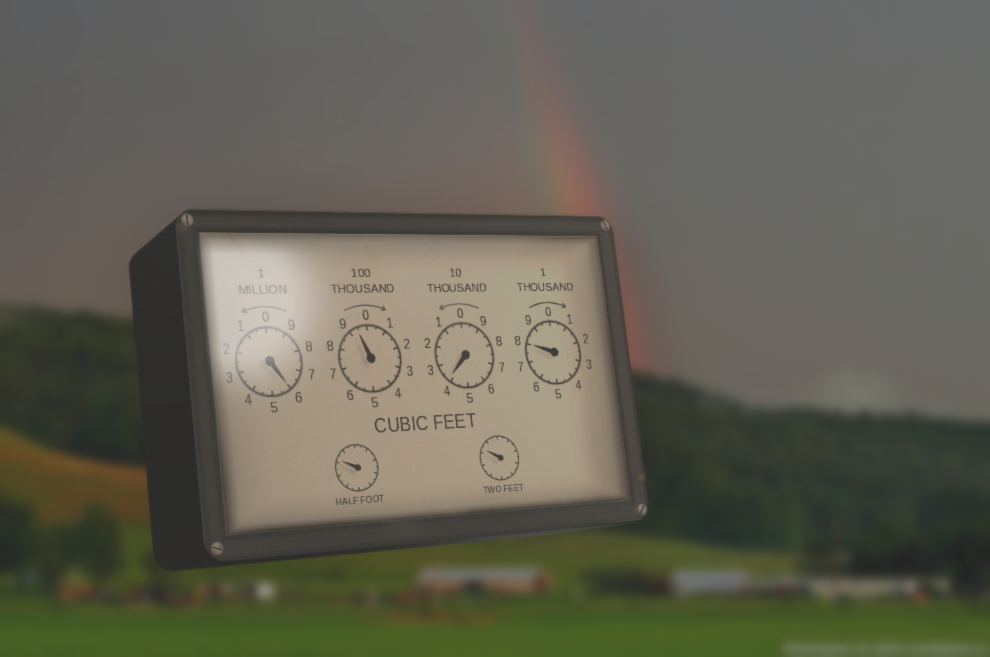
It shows {"value": 593800, "unit": "ft³"}
